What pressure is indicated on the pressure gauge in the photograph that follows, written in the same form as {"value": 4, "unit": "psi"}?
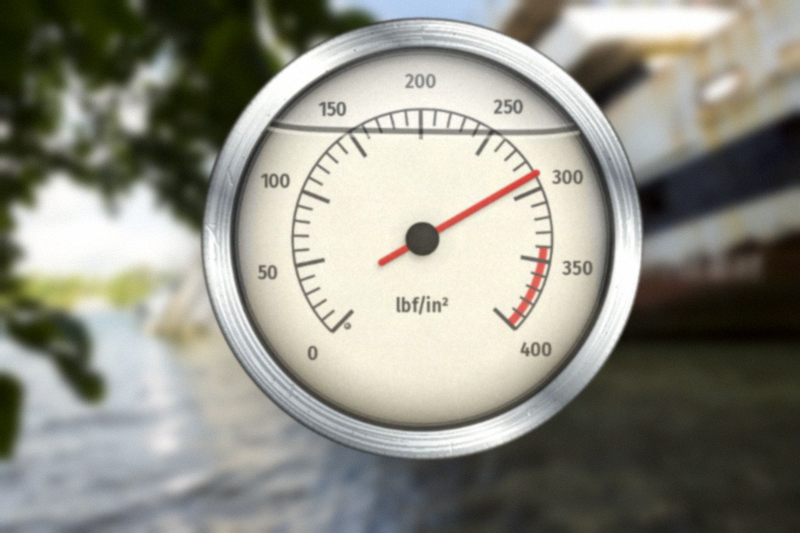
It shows {"value": 290, "unit": "psi"}
